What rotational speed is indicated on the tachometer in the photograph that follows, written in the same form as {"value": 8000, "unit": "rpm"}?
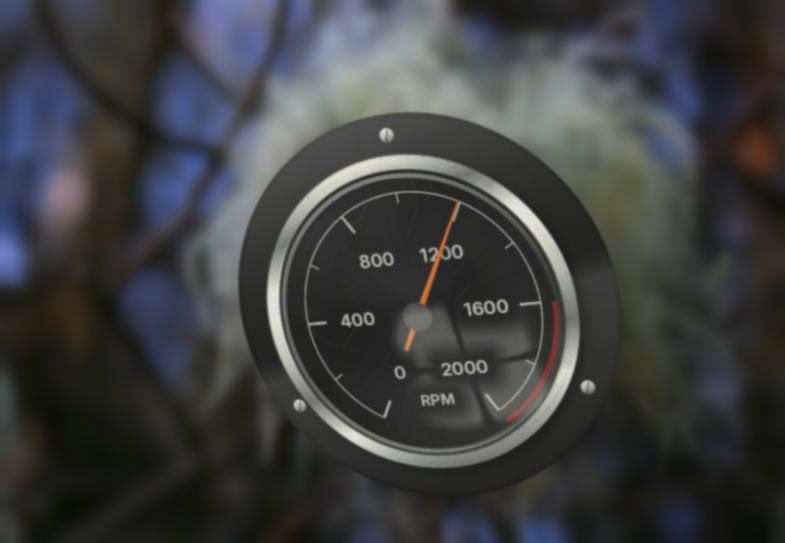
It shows {"value": 1200, "unit": "rpm"}
